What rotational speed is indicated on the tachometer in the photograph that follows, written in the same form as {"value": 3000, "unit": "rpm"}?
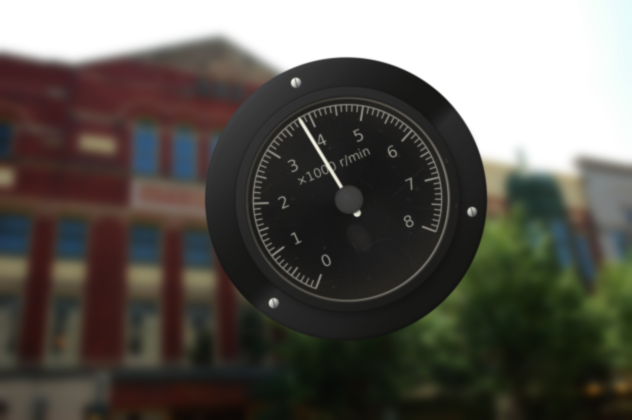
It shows {"value": 3800, "unit": "rpm"}
